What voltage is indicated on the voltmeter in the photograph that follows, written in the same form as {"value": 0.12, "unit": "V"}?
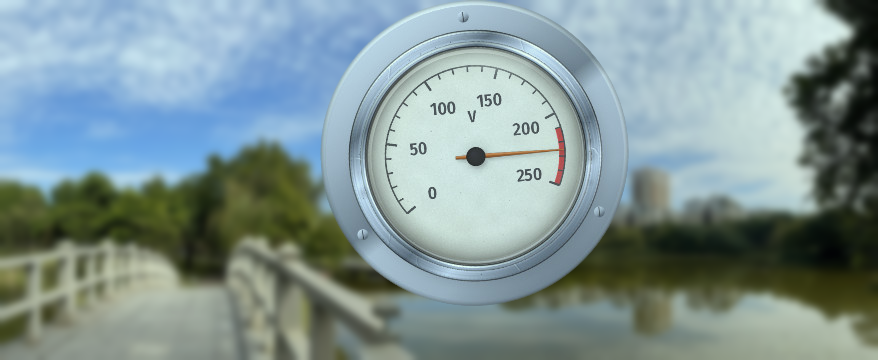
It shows {"value": 225, "unit": "V"}
